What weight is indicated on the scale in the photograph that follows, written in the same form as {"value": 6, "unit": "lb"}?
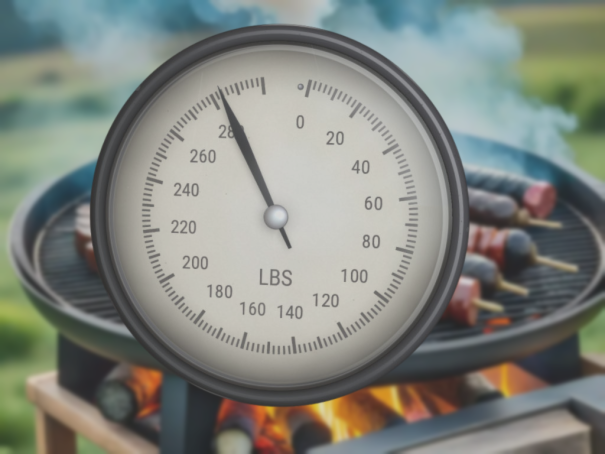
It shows {"value": 284, "unit": "lb"}
